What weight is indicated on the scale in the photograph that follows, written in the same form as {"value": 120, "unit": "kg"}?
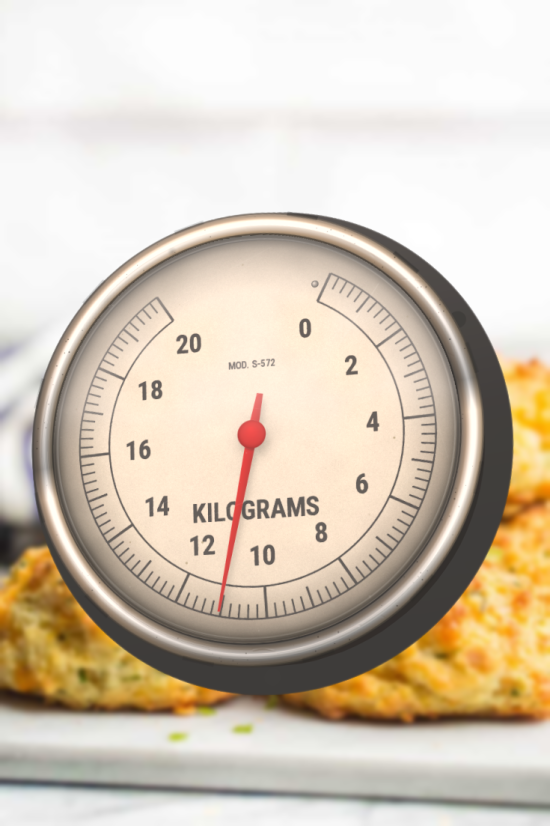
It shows {"value": 11, "unit": "kg"}
